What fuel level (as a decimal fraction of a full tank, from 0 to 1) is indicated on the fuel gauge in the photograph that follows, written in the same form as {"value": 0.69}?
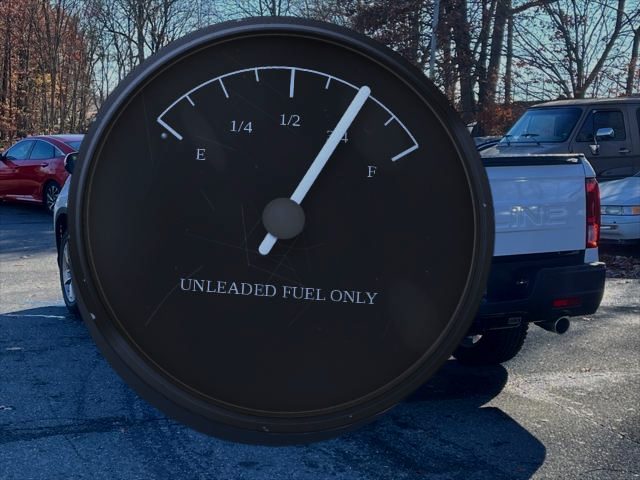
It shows {"value": 0.75}
